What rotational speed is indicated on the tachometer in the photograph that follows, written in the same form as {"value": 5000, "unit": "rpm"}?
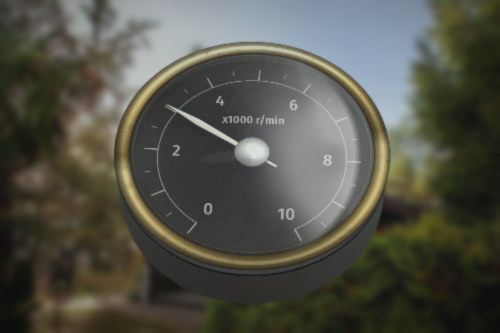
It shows {"value": 3000, "unit": "rpm"}
